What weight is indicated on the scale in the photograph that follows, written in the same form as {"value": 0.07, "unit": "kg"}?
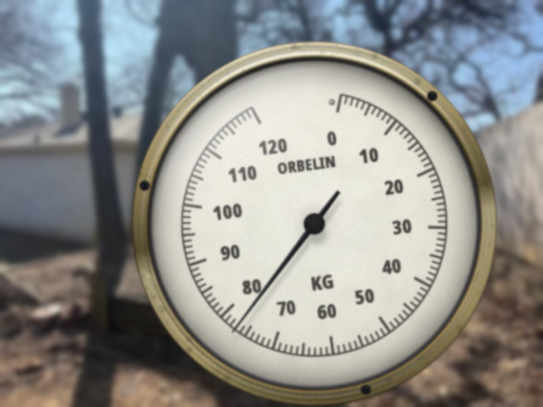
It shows {"value": 77, "unit": "kg"}
